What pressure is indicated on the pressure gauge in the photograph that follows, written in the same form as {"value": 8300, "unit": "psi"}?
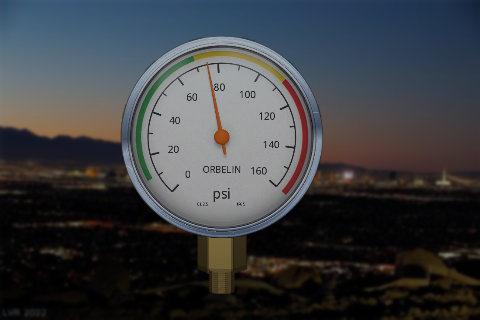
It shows {"value": 75, "unit": "psi"}
